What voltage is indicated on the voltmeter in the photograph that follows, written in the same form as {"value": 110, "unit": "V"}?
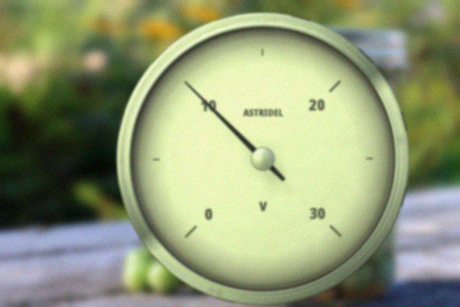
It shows {"value": 10, "unit": "V"}
